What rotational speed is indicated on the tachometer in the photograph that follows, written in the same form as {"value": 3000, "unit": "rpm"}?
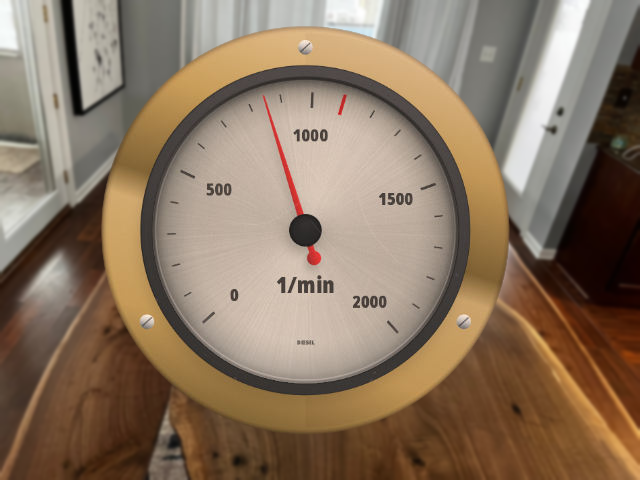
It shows {"value": 850, "unit": "rpm"}
